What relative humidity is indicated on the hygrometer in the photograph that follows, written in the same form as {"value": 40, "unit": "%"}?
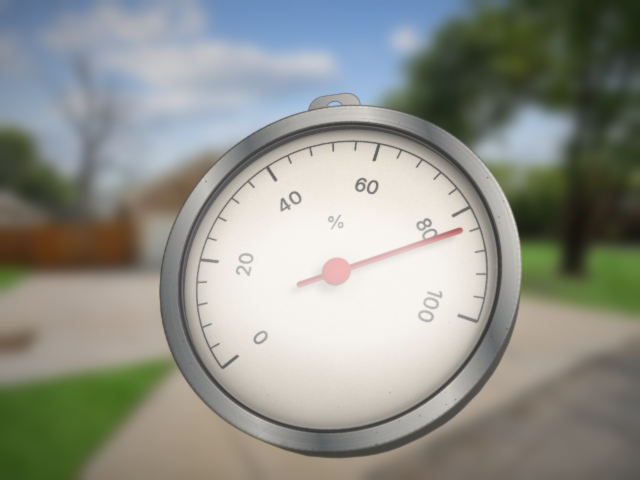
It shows {"value": 84, "unit": "%"}
